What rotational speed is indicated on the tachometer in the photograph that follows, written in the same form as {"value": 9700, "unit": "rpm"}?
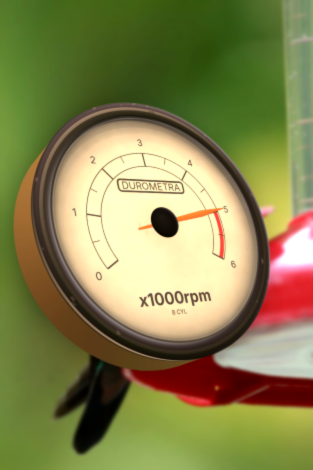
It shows {"value": 5000, "unit": "rpm"}
